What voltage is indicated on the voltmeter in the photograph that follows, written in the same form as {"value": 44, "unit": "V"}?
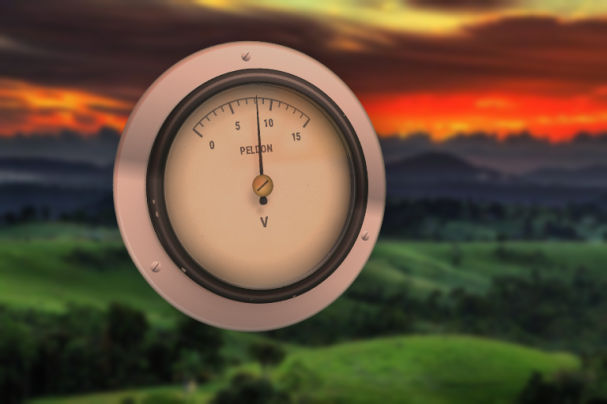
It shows {"value": 8, "unit": "V"}
